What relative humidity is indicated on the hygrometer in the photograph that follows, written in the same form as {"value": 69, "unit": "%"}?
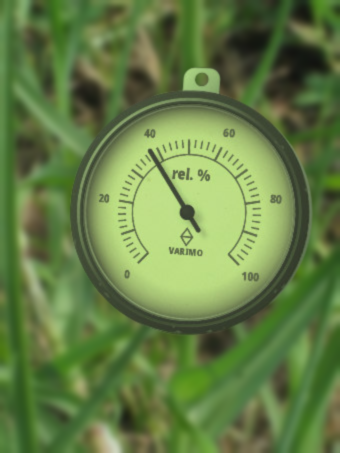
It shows {"value": 38, "unit": "%"}
